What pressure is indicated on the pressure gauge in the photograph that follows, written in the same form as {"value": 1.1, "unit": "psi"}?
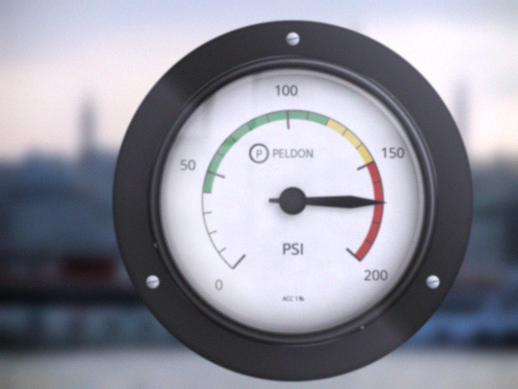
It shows {"value": 170, "unit": "psi"}
